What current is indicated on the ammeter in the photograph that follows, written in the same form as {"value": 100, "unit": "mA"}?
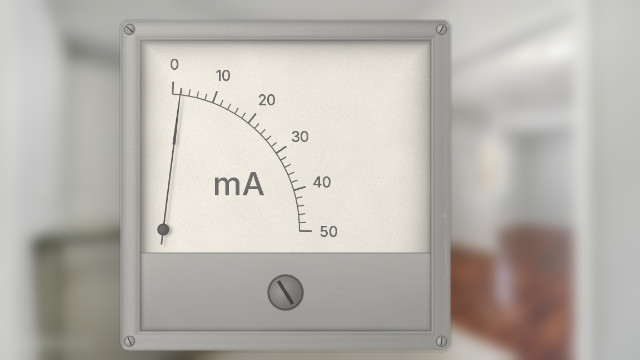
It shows {"value": 2, "unit": "mA"}
